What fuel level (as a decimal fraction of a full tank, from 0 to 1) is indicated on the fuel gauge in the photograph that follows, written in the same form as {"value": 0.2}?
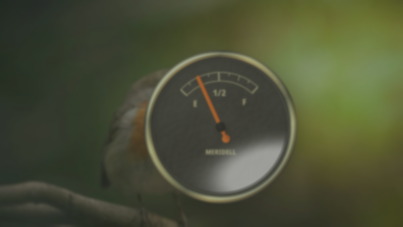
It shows {"value": 0.25}
